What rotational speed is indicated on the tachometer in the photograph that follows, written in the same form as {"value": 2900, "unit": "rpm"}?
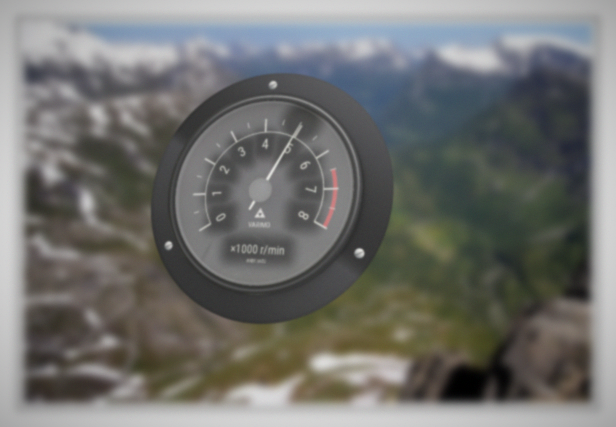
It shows {"value": 5000, "unit": "rpm"}
